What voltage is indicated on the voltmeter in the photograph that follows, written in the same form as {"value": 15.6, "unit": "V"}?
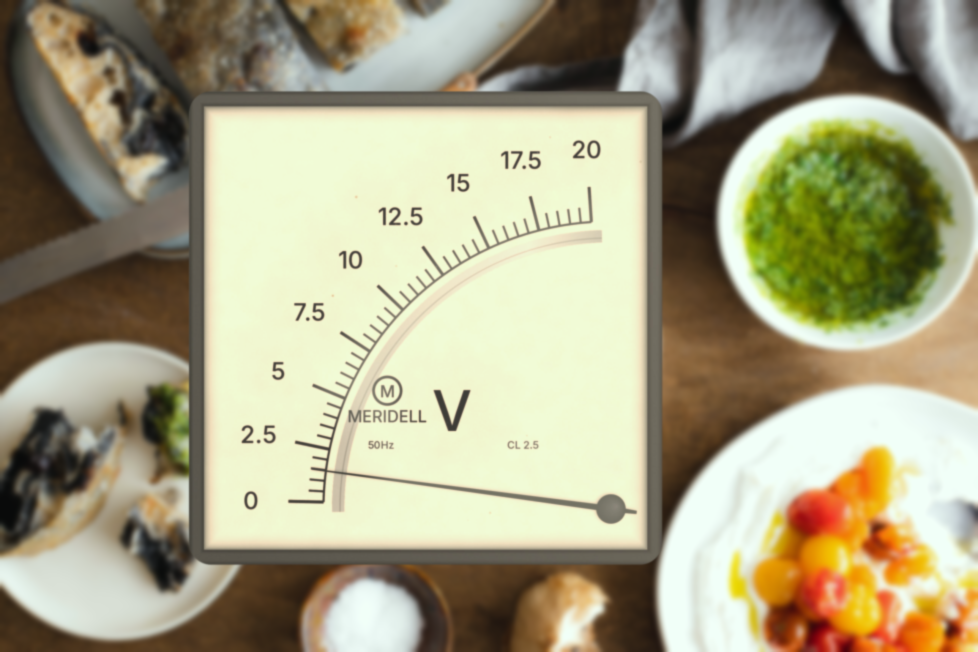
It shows {"value": 1.5, "unit": "V"}
